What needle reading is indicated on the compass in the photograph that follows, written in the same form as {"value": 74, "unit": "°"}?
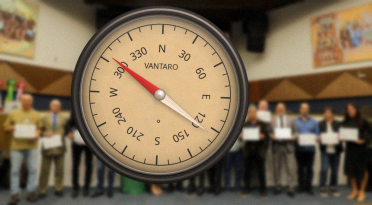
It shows {"value": 305, "unit": "°"}
